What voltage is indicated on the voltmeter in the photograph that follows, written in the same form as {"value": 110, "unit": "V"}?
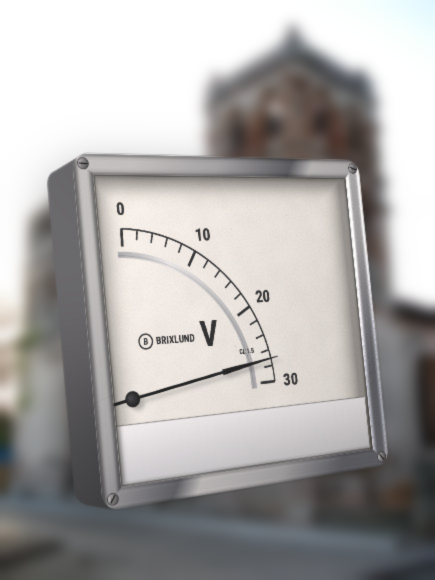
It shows {"value": 27, "unit": "V"}
